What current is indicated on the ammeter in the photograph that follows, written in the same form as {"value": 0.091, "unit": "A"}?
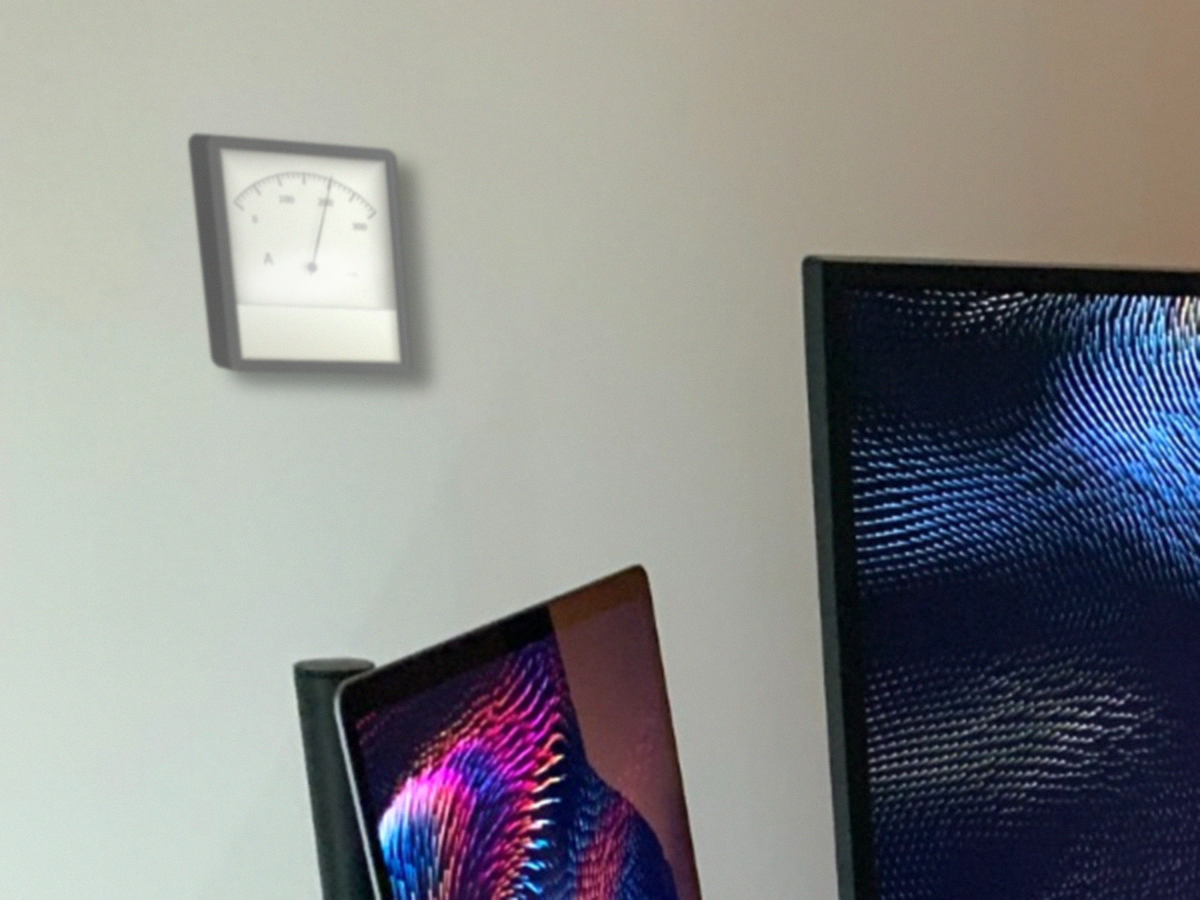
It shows {"value": 200, "unit": "A"}
